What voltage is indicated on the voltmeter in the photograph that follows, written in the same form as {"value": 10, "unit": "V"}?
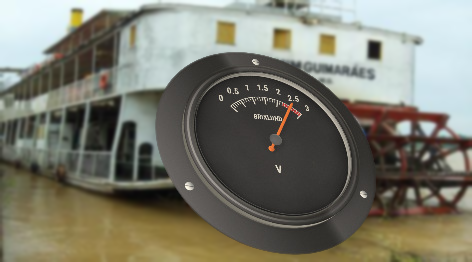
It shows {"value": 2.5, "unit": "V"}
